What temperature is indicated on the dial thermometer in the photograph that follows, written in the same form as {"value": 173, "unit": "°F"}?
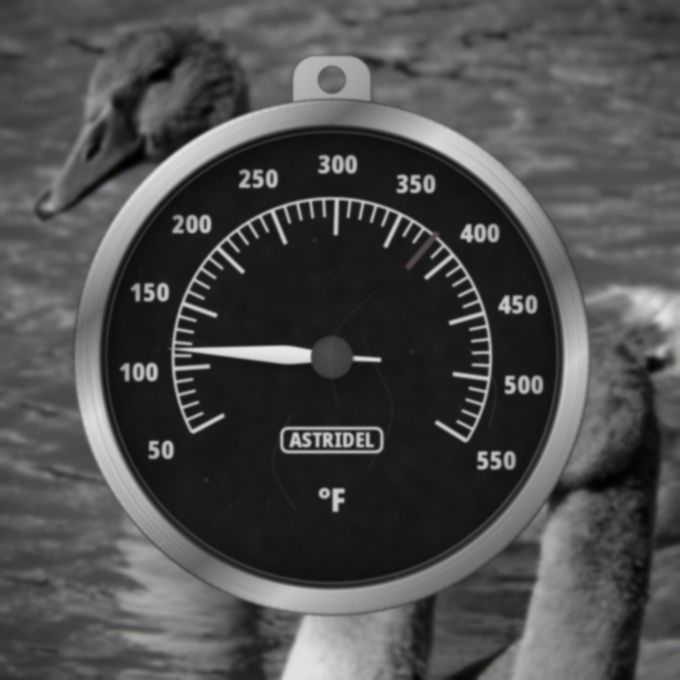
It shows {"value": 115, "unit": "°F"}
